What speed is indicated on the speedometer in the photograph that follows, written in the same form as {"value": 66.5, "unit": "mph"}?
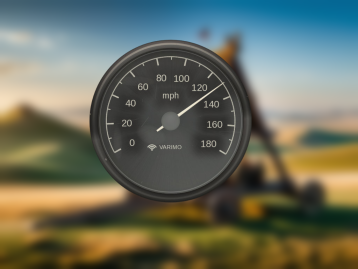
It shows {"value": 130, "unit": "mph"}
